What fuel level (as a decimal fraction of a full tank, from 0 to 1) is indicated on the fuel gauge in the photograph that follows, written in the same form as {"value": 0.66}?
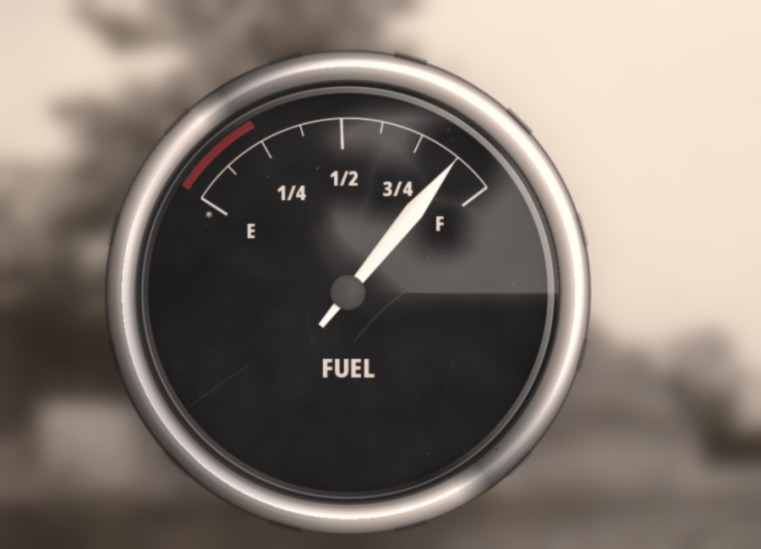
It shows {"value": 0.875}
